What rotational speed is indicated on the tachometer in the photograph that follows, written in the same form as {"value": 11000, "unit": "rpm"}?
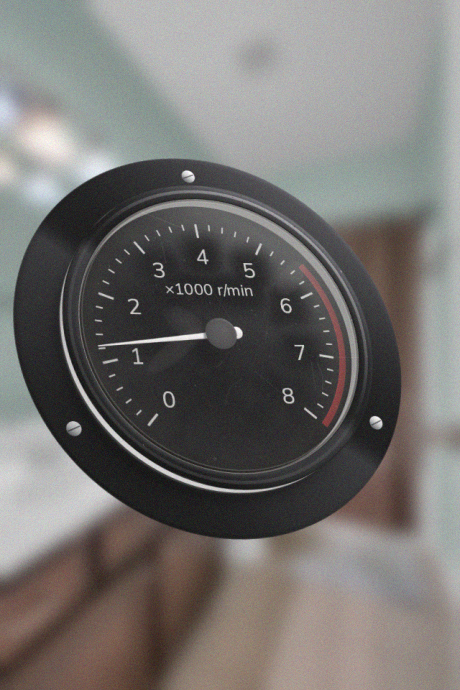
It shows {"value": 1200, "unit": "rpm"}
